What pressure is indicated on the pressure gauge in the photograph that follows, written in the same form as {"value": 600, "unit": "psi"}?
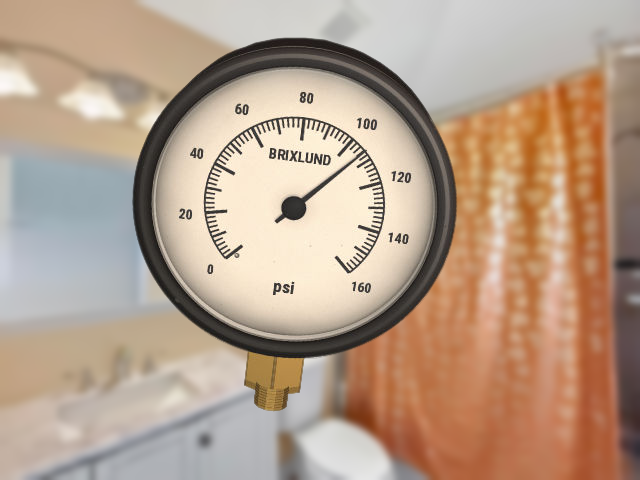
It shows {"value": 106, "unit": "psi"}
